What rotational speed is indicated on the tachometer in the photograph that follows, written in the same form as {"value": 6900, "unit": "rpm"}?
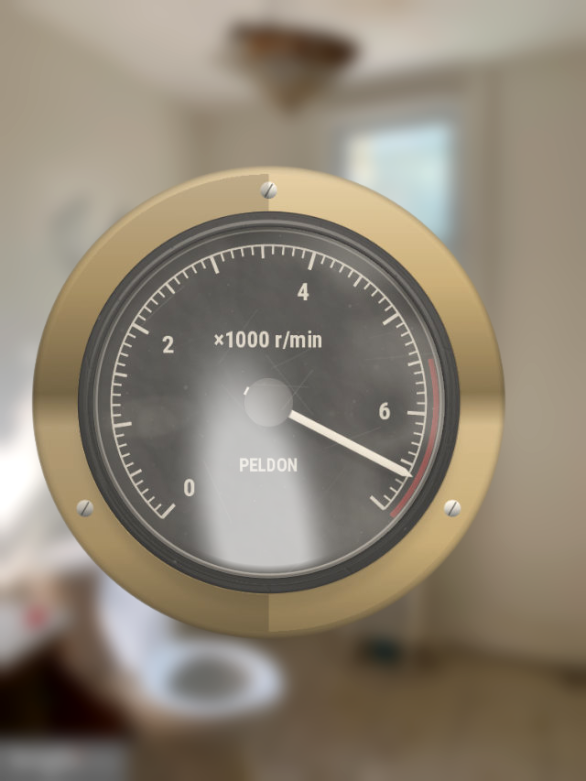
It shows {"value": 6600, "unit": "rpm"}
